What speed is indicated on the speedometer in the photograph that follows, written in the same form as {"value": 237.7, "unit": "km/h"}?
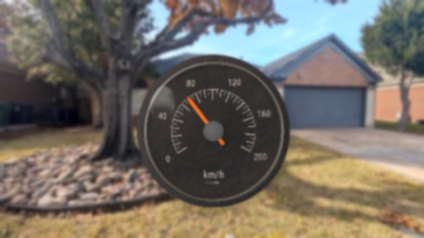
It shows {"value": 70, "unit": "km/h"}
